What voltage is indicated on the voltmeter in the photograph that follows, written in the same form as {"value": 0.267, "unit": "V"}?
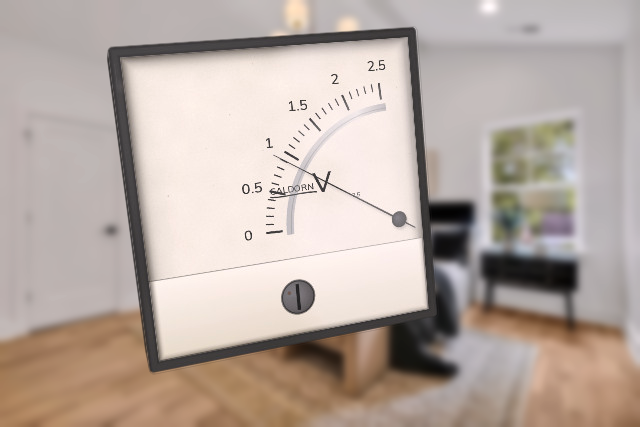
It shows {"value": 0.9, "unit": "V"}
